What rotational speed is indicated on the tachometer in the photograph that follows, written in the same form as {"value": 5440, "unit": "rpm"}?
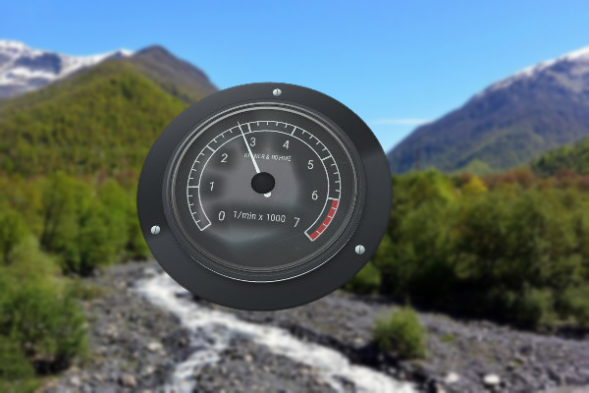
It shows {"value": 2800, "unit": "rpm"}
